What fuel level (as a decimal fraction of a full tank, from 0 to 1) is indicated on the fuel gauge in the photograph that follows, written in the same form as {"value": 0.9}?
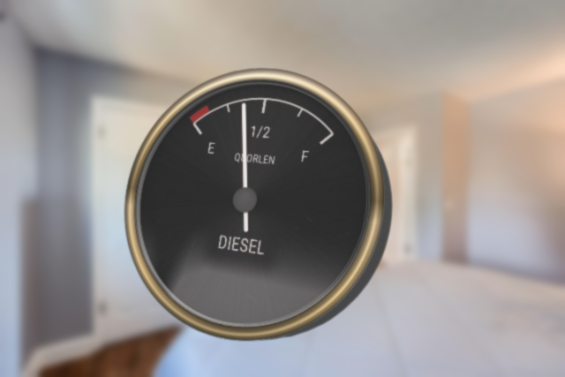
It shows {"value": 0.375}
